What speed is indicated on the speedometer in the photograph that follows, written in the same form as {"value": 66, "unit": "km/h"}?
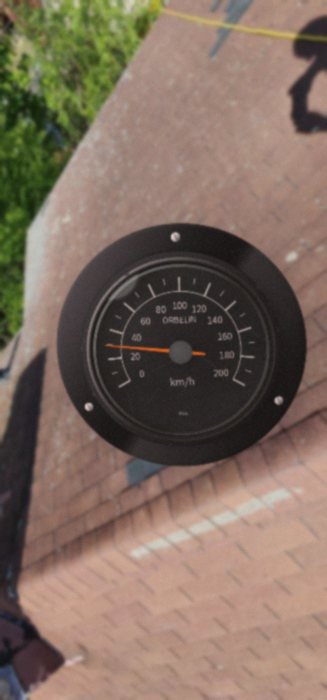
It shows {"value": 30, "unit": "km/h"}
